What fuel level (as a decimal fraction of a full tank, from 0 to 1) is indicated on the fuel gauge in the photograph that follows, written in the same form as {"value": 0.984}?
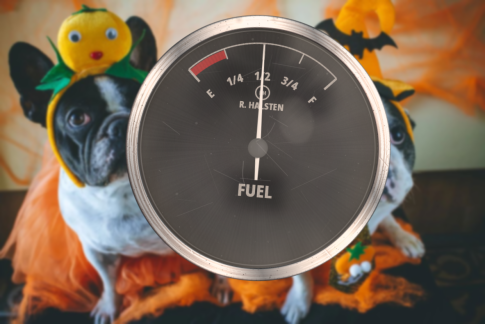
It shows {"value": 0.5}
